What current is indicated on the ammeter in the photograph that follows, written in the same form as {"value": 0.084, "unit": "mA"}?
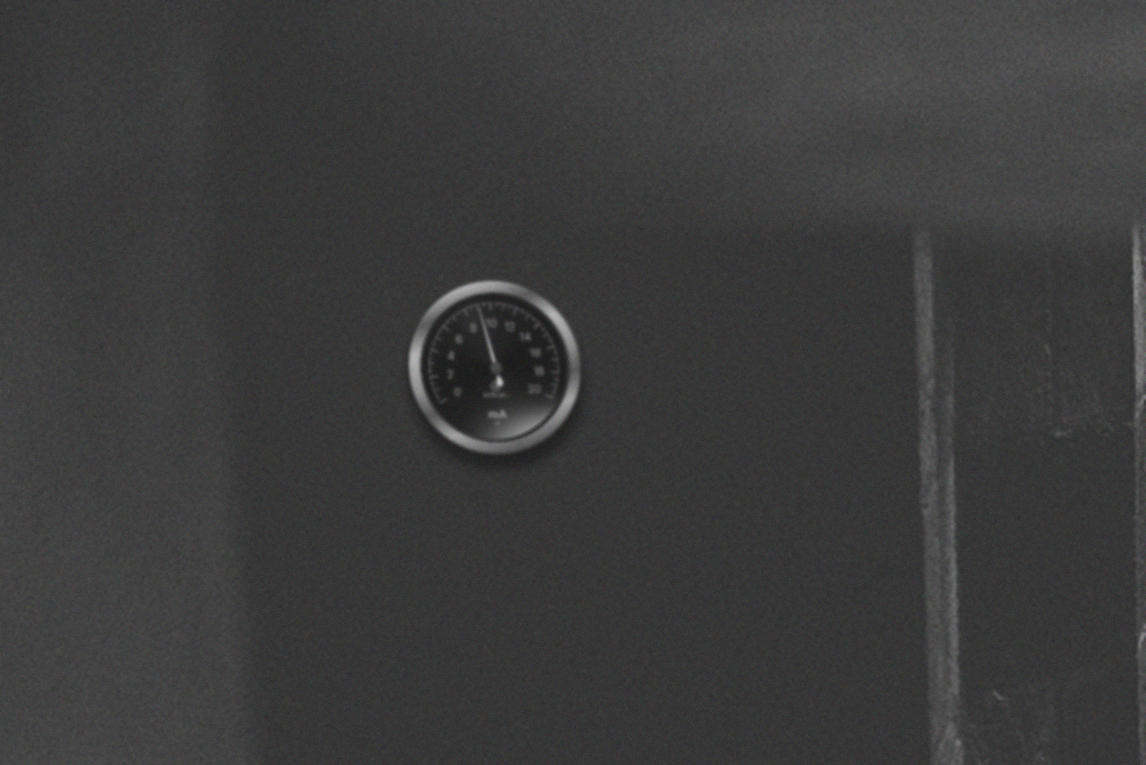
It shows {"value": 9, "unit": "mA"}
